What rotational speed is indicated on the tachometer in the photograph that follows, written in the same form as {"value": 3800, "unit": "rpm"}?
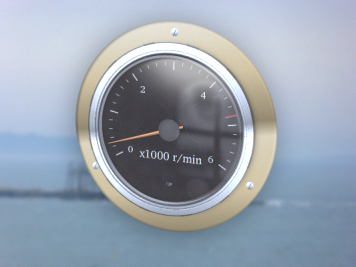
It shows {"value": 300, "unit": "rpm"}
